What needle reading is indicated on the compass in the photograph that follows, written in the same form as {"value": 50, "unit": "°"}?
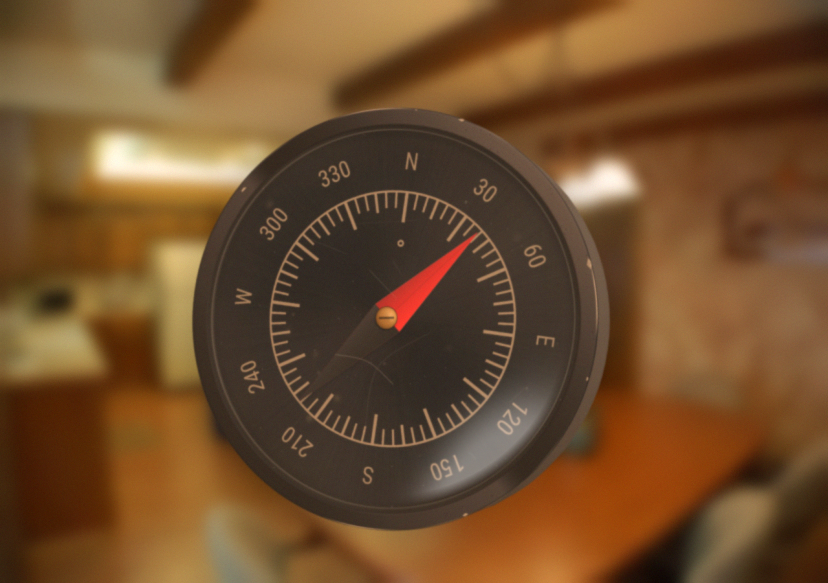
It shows {"value": 40, "unit": "°"}
